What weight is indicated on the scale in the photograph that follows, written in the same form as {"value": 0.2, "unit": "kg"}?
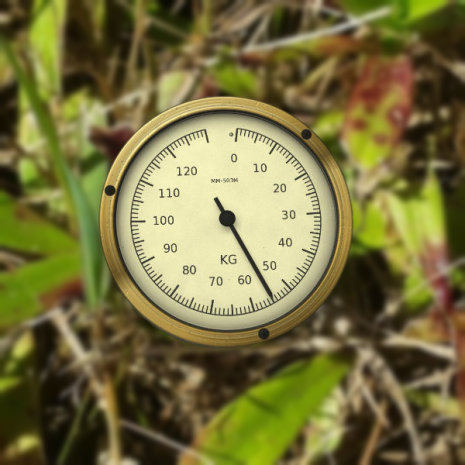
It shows {"value": 55, "unit": "kg"}
